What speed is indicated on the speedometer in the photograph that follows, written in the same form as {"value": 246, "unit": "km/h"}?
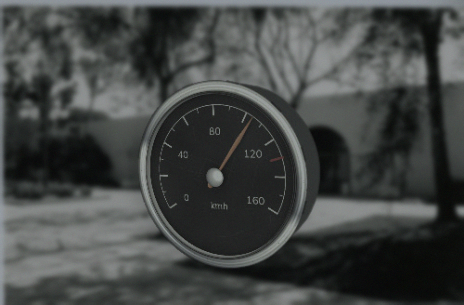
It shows {"value": 105, "unit": "km/h"}
